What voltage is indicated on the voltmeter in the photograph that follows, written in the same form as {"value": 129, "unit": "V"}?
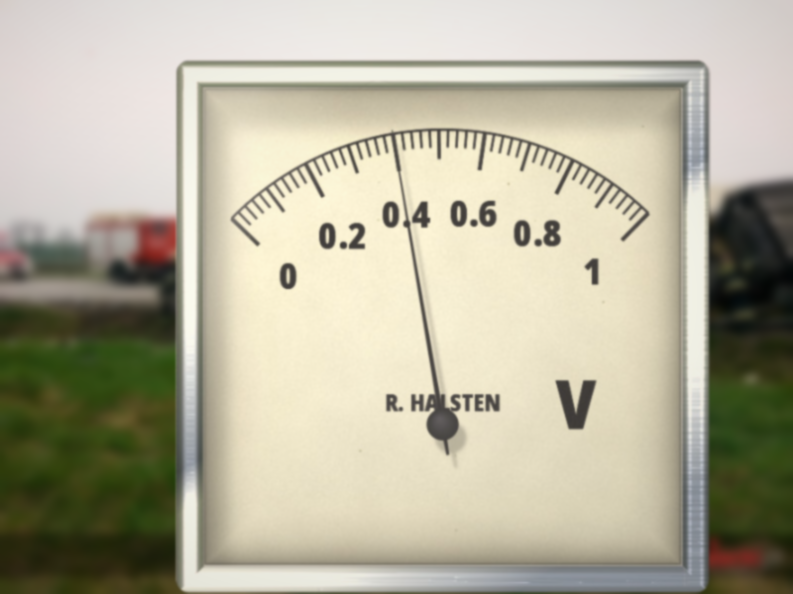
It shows {"value": 0.4, "unit": "V"}
